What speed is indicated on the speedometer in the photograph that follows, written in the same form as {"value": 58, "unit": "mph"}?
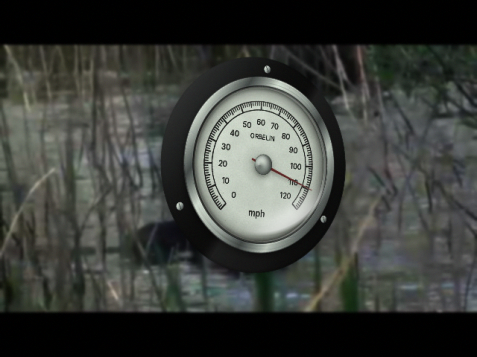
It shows {"value": 110, "unit": "mph"}
